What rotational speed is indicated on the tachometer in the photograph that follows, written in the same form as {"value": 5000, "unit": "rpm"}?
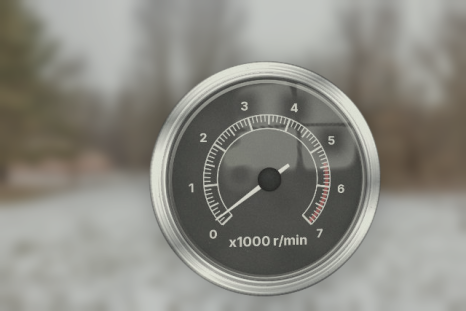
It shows {"value": 200, "unit": "rpm"}
